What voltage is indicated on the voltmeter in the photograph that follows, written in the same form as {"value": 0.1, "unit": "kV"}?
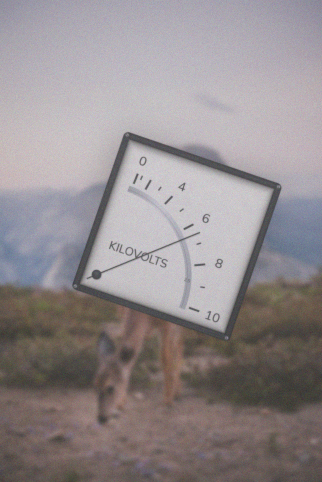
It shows {"value": 6.5, "unit": "kV"}
